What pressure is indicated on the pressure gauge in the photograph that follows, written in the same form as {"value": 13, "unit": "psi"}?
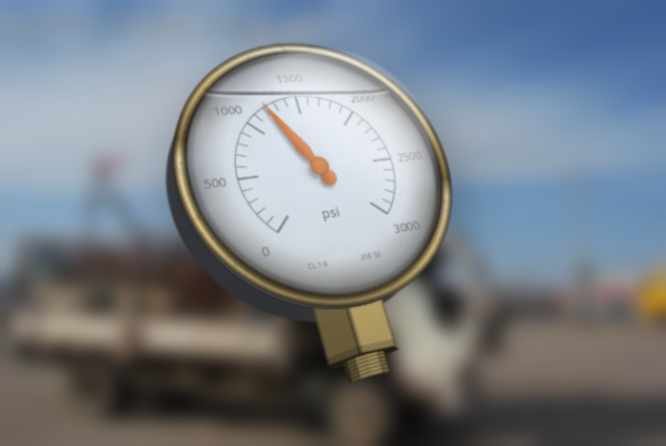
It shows {"value": 1200, "unit": "psi"}
